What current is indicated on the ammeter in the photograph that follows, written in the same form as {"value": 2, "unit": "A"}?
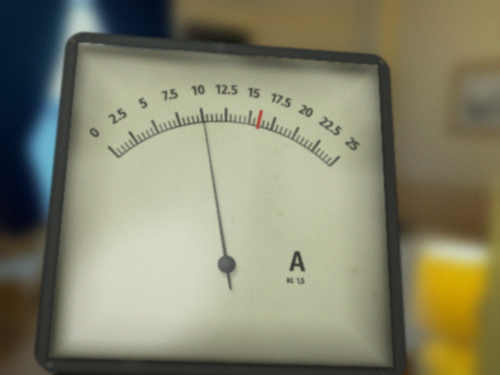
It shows {"value": 10, "unit": "A"}
